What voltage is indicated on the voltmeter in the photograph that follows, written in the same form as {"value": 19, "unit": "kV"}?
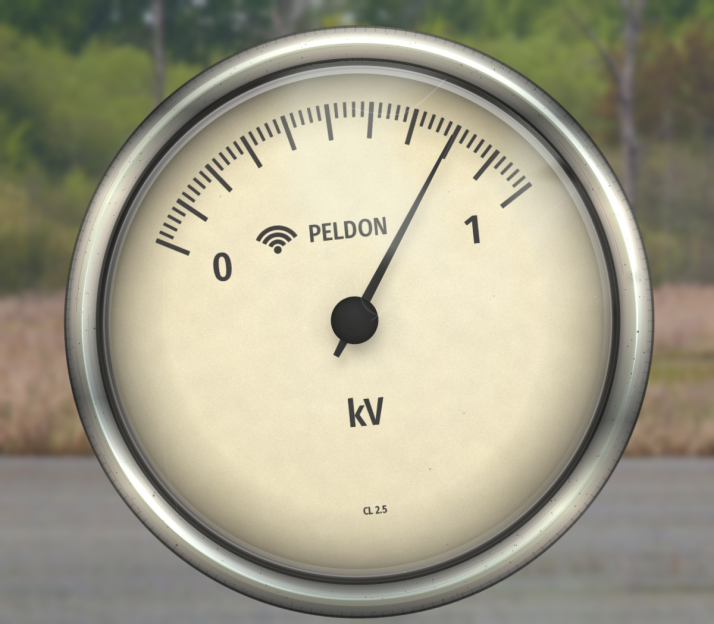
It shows {"value": 0.8, "unit": "kV"}
